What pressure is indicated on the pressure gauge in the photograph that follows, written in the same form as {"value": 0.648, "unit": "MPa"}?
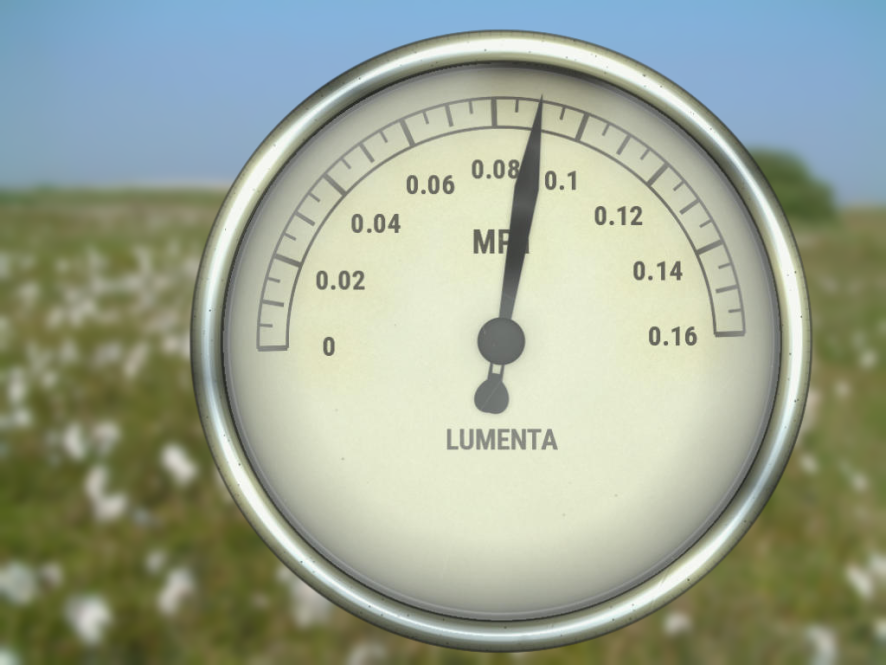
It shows {"value": 0.09, "unit": "MPa"}
